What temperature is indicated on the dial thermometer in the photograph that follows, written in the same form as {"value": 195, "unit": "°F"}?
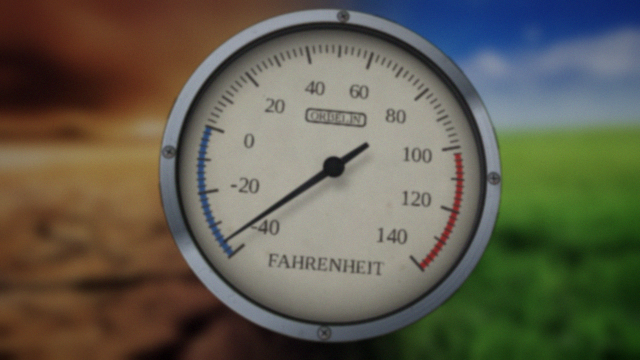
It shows {"value": -36, "unit": "°F"}
